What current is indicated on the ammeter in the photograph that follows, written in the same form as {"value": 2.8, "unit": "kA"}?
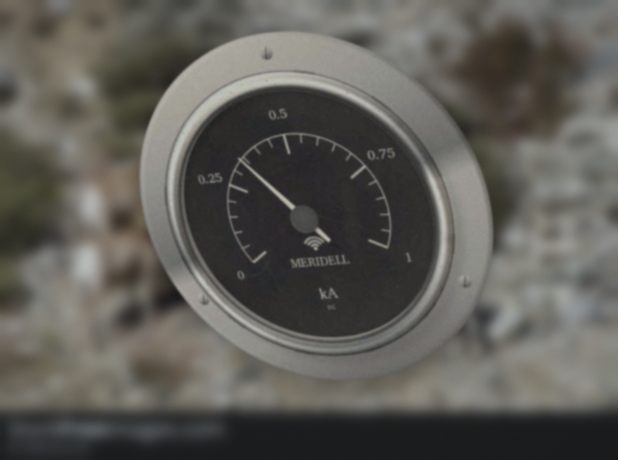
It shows {"value": 0.35, "unit": "kA"}
